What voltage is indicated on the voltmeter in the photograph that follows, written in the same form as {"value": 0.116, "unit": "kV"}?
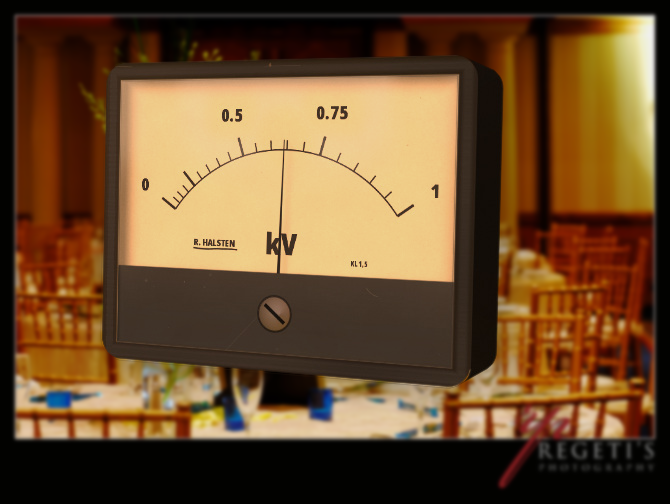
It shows {"value": 0.65, "unit": "kV"}
